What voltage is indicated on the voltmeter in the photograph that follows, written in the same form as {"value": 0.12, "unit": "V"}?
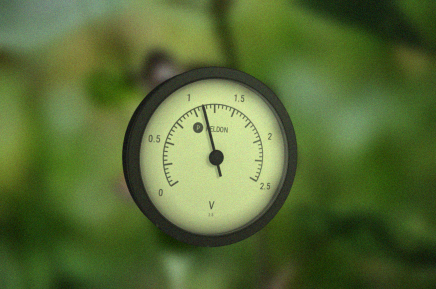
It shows {"value": 1.1, "unit": "V"}
